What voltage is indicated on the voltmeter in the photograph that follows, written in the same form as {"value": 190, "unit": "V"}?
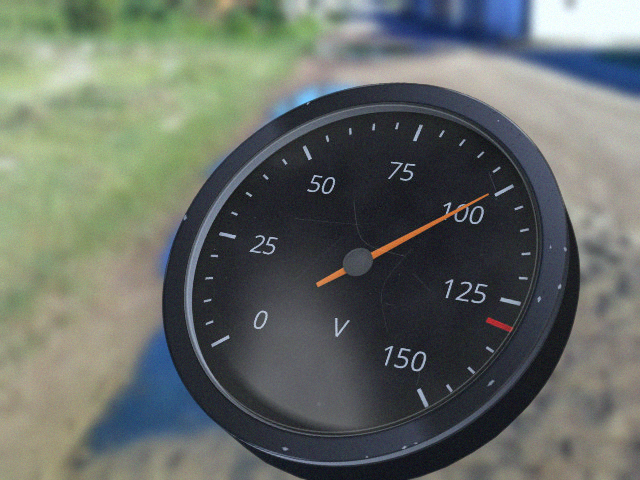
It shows {"value": 100, "unit": "V"}
